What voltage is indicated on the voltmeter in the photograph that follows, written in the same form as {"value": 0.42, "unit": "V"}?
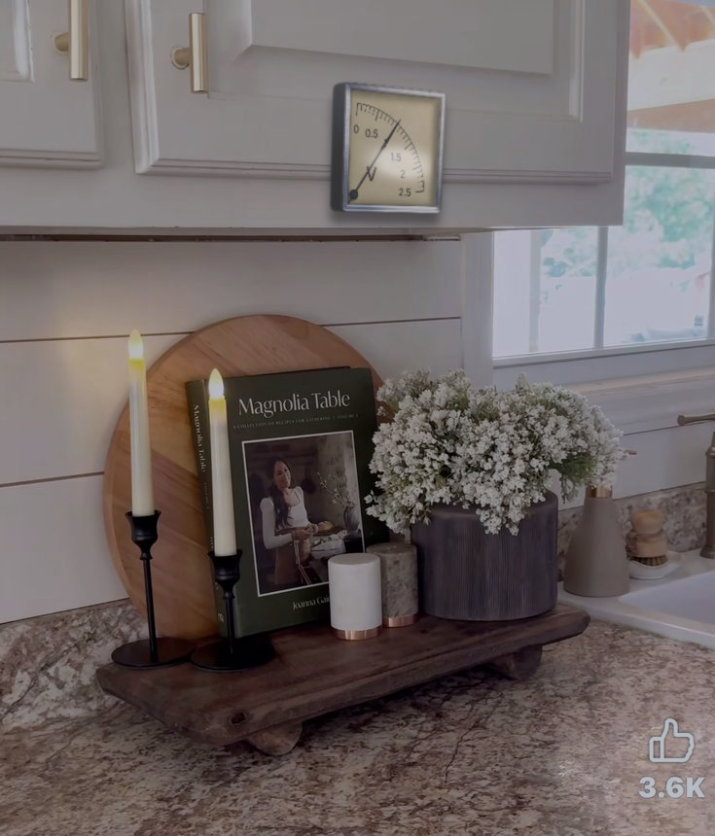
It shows {"value": 1, "unit": "V"}
